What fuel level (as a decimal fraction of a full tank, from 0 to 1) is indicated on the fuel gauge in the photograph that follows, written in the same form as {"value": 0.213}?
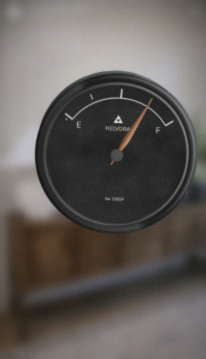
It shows {"value": 0.75}
